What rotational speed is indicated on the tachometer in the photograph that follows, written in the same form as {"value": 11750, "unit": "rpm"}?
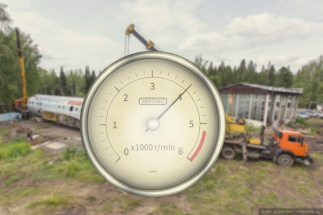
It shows {"value": 4000, "unit": "rpm"}
